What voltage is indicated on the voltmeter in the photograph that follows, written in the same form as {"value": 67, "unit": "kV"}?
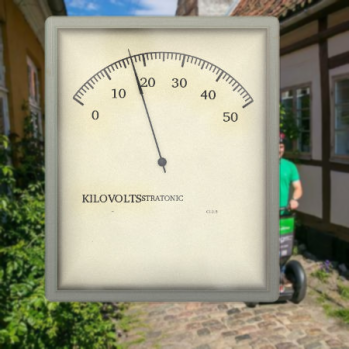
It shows {"value": 17, "unit": "kV"}
